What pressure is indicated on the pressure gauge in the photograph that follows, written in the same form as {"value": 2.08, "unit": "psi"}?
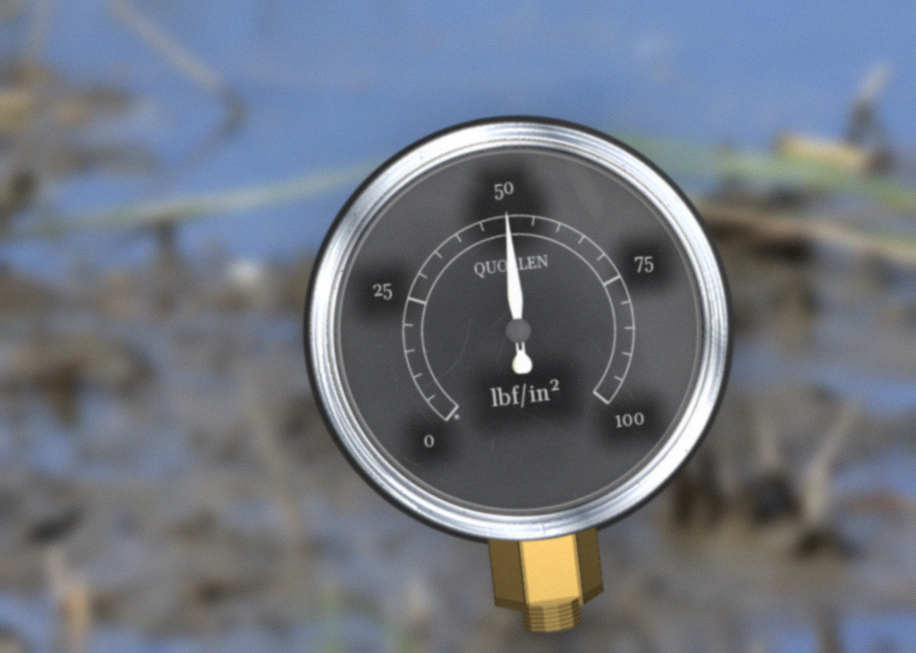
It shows {"value": 50, "unit": "psi"}
